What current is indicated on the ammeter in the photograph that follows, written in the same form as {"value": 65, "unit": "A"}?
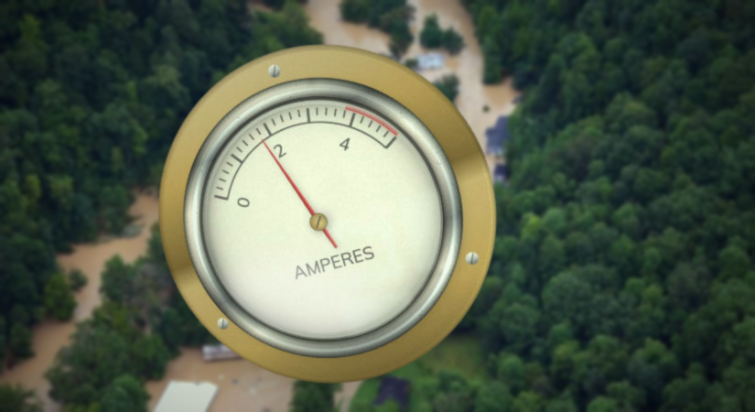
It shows {"value": 1.8, "unit": "A"}
